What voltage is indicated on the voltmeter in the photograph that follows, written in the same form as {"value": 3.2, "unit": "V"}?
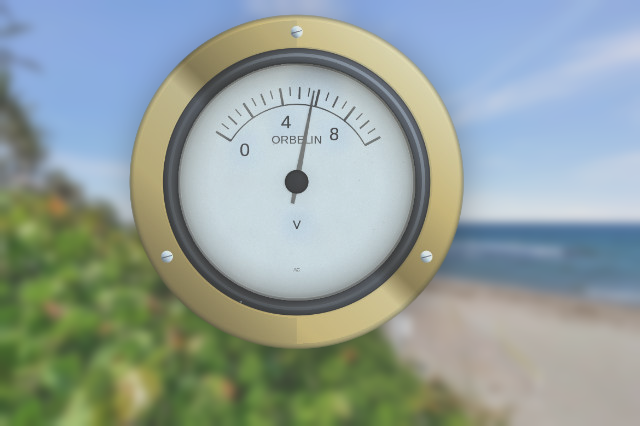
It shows {"value": 5.75, "unit": "V"}
